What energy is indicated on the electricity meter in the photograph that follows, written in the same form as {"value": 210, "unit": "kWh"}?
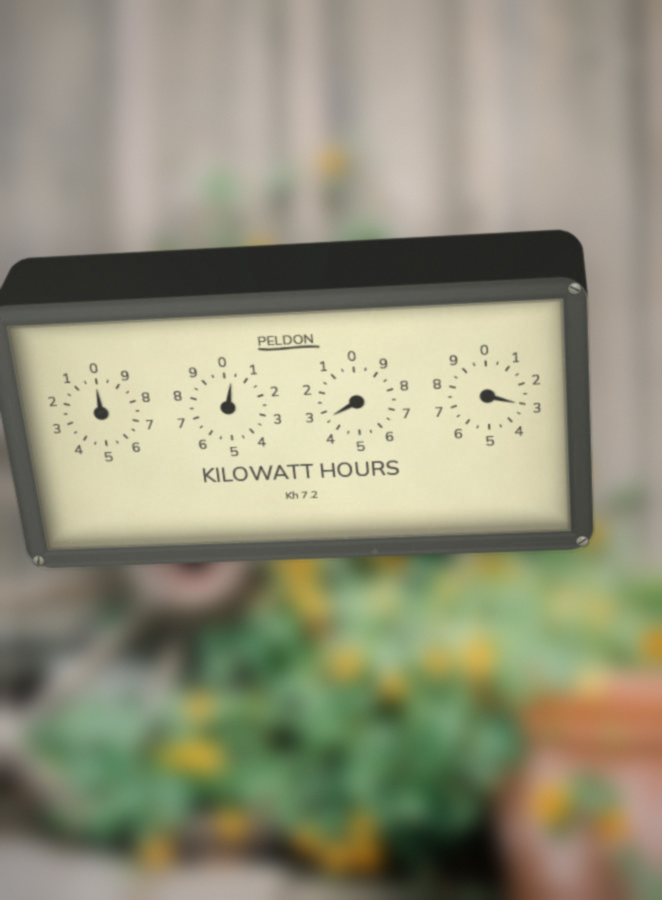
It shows {"value": 33, "unit": "kWh"}
